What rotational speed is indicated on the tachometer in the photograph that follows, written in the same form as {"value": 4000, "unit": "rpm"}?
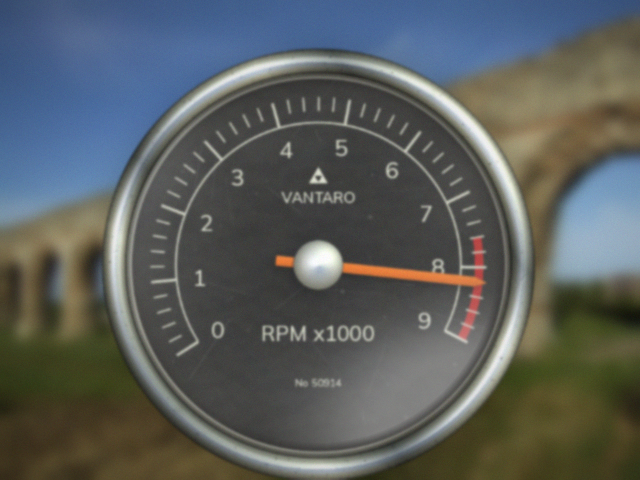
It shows {"value": 8200, "unit": "rpm"}
